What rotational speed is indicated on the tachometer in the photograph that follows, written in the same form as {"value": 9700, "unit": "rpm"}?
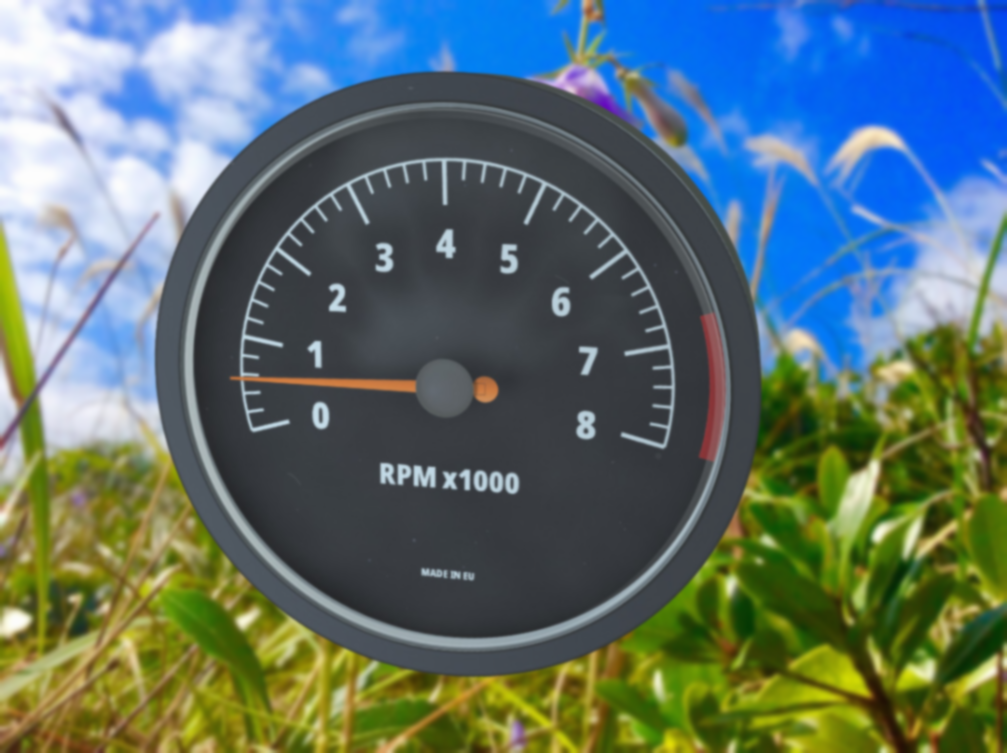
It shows {"value": 600, "unit": "rpm"}
